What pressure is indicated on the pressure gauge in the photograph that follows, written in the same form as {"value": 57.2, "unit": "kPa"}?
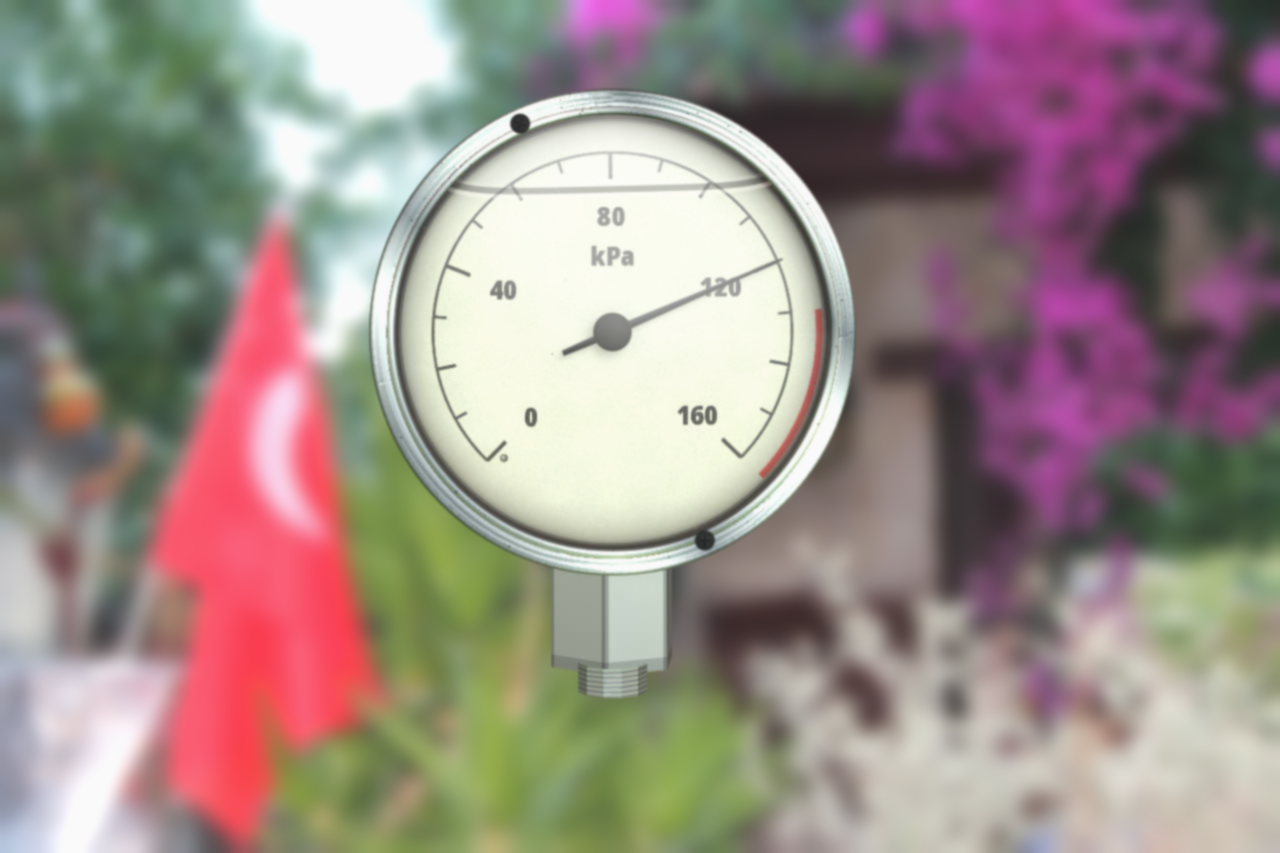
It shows {"value": 120, "unit": "kPa"}
